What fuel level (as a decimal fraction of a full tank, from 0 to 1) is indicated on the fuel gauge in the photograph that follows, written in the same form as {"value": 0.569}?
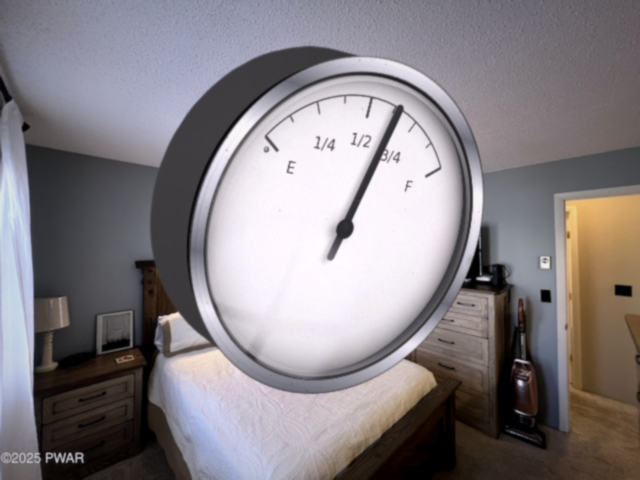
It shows {"value": 0.625}
